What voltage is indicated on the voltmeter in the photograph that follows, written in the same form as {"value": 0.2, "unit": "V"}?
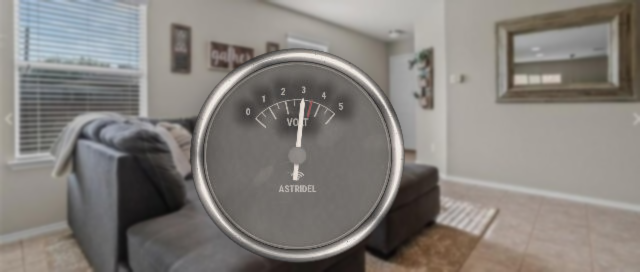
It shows {"value": 3, "unit": "V"}
